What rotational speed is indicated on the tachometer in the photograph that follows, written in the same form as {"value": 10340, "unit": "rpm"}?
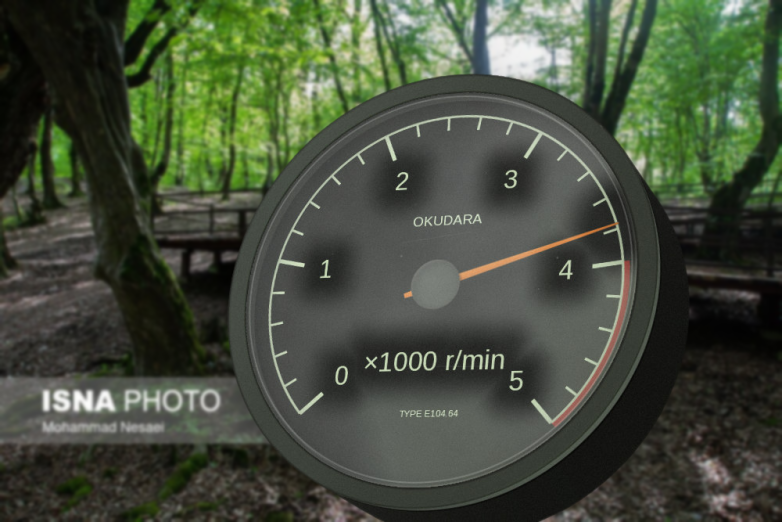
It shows {"value": 3800, "unit": "rpm"}
